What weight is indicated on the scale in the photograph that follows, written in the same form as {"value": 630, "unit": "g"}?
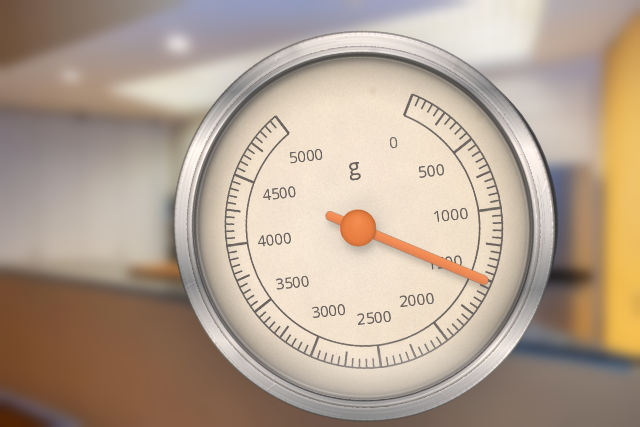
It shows {"value": 1500, "unit": "g"}
